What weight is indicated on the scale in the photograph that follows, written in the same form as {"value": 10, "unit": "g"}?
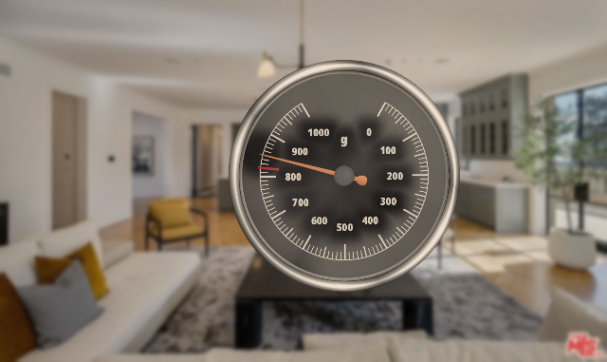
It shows {"value": 850, "unit": "g"}
